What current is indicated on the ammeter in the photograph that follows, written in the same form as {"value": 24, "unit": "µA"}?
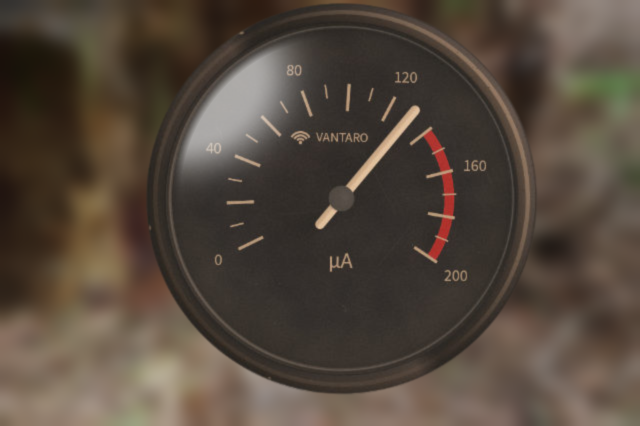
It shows {"value": 130, "unit": "µA"}
